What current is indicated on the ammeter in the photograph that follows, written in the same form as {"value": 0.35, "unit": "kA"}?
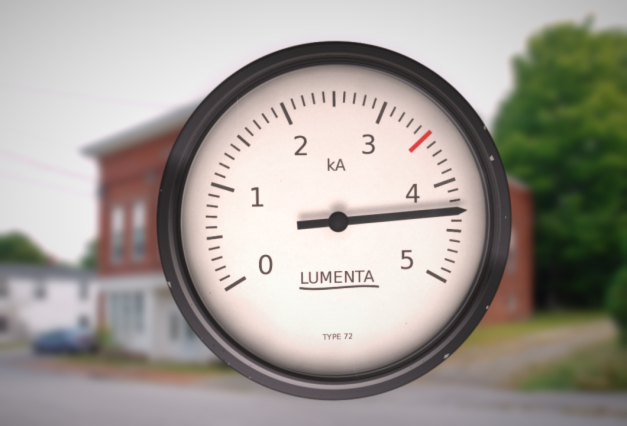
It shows {"value": 4.3, "unit": "kA"}
